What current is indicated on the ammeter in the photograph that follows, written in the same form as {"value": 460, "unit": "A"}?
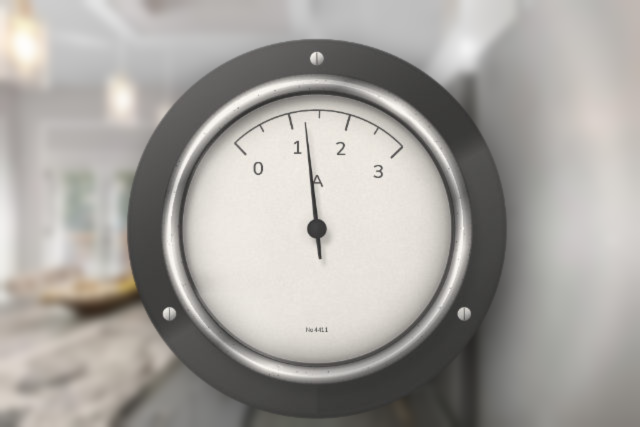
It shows {"value": 1.25, "unit": "A"}
